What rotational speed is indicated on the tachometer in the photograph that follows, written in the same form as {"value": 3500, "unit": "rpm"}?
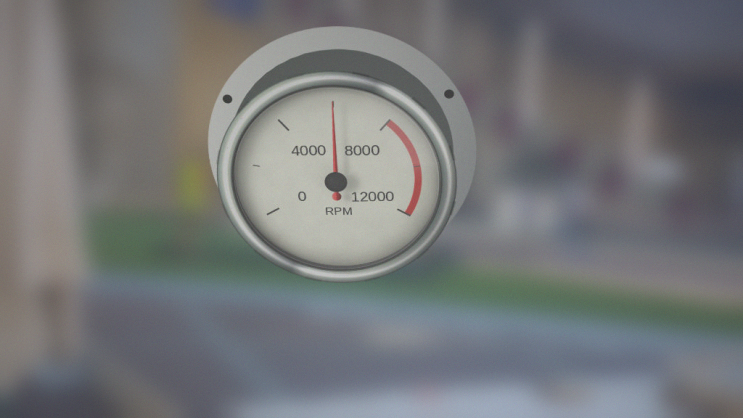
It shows {"value": 6000, "unit": "rpm"}
